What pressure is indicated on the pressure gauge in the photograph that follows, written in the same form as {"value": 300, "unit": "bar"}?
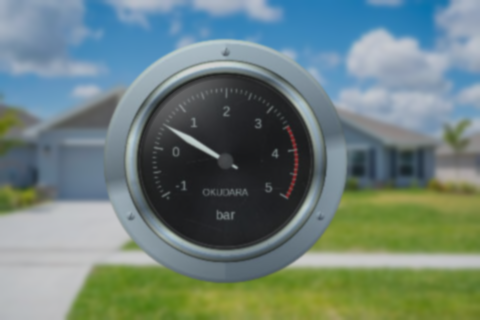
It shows {"value": 0.5, "unit": "bar"}
